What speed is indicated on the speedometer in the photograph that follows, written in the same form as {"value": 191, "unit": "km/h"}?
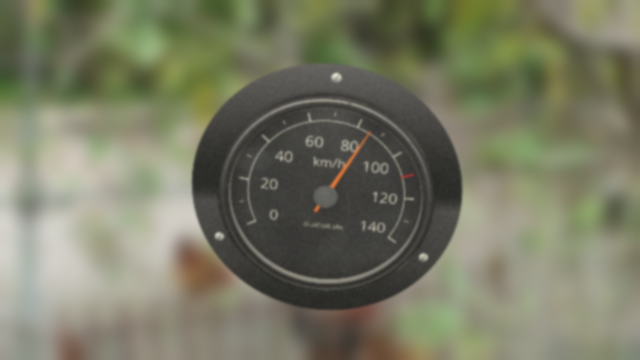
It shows {"value": 85, "unit": "km/h"}
